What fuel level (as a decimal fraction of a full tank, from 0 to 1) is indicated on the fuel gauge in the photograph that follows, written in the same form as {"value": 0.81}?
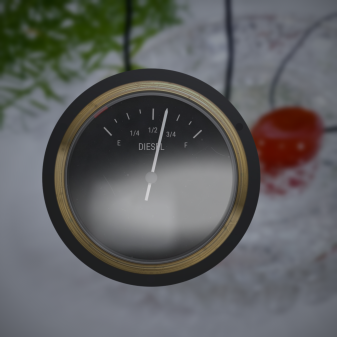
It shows {"value": 0.625}
